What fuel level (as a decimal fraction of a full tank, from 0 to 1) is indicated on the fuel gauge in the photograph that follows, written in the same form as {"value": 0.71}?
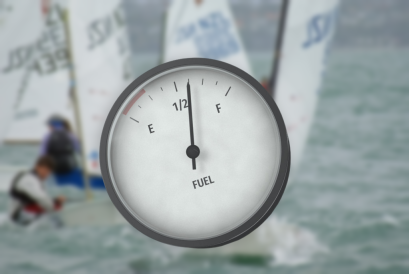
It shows {"value": 0.625}
